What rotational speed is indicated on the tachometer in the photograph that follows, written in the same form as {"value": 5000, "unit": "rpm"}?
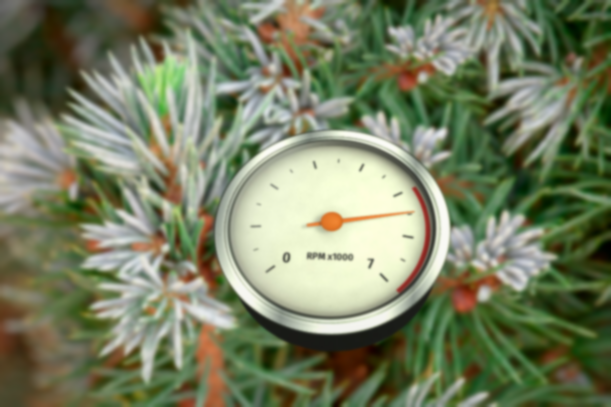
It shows {"value": 5500, "unit": "rpm"}
